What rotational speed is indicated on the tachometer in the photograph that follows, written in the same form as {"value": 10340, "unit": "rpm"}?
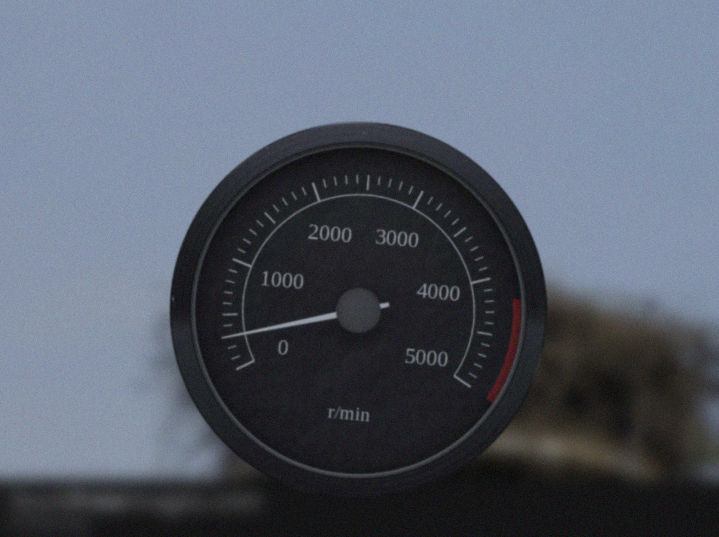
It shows {"value": 300, "unit": "rpm"}
